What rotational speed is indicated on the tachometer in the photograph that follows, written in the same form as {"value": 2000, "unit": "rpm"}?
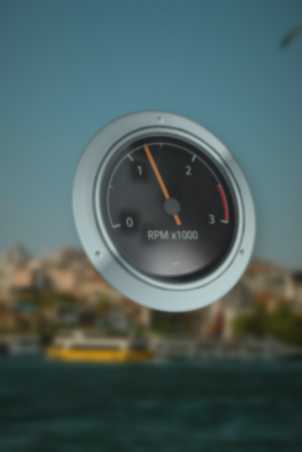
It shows {"value": 1250, "unit": "rpm"}
